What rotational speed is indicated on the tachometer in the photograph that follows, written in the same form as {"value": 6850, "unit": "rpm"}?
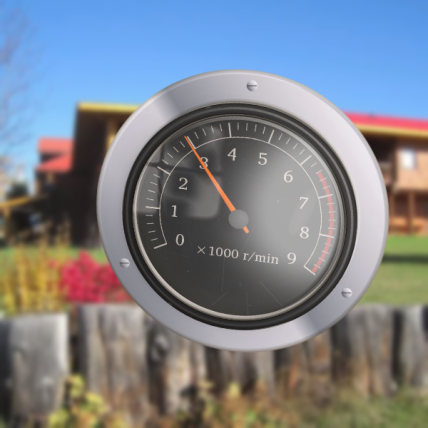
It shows {"value": 3000, "unit": "rpm"}
